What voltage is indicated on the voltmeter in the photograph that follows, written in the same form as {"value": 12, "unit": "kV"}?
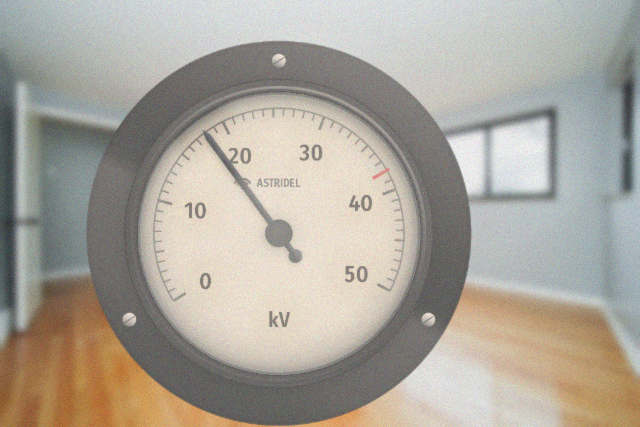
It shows {"value": 18, "unit": "kV"}
